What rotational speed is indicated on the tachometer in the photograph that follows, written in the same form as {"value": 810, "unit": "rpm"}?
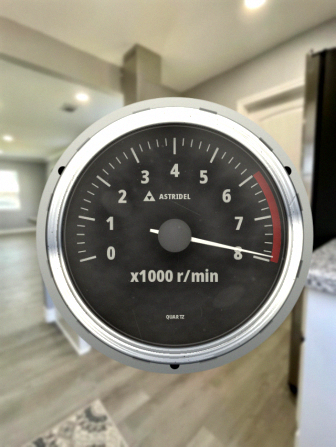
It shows {"value": 7900, "unit": "rpm"}
